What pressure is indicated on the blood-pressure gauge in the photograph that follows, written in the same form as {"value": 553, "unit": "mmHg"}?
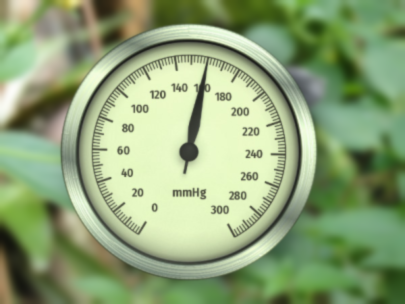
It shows {"value": 160, "unit": "mmHg"}
